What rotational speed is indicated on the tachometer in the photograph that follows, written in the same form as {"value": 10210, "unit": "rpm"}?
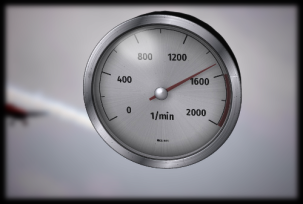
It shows {"value": 1500, "unit": "rpm"}
